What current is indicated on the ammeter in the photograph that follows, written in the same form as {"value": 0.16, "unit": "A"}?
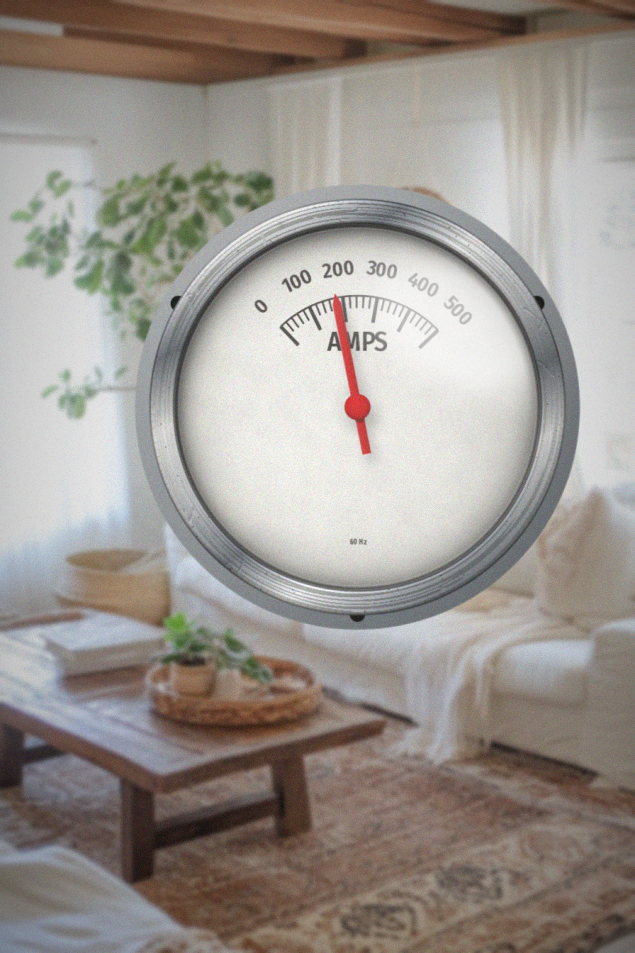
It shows {"value": 180, "unit": "A"}
